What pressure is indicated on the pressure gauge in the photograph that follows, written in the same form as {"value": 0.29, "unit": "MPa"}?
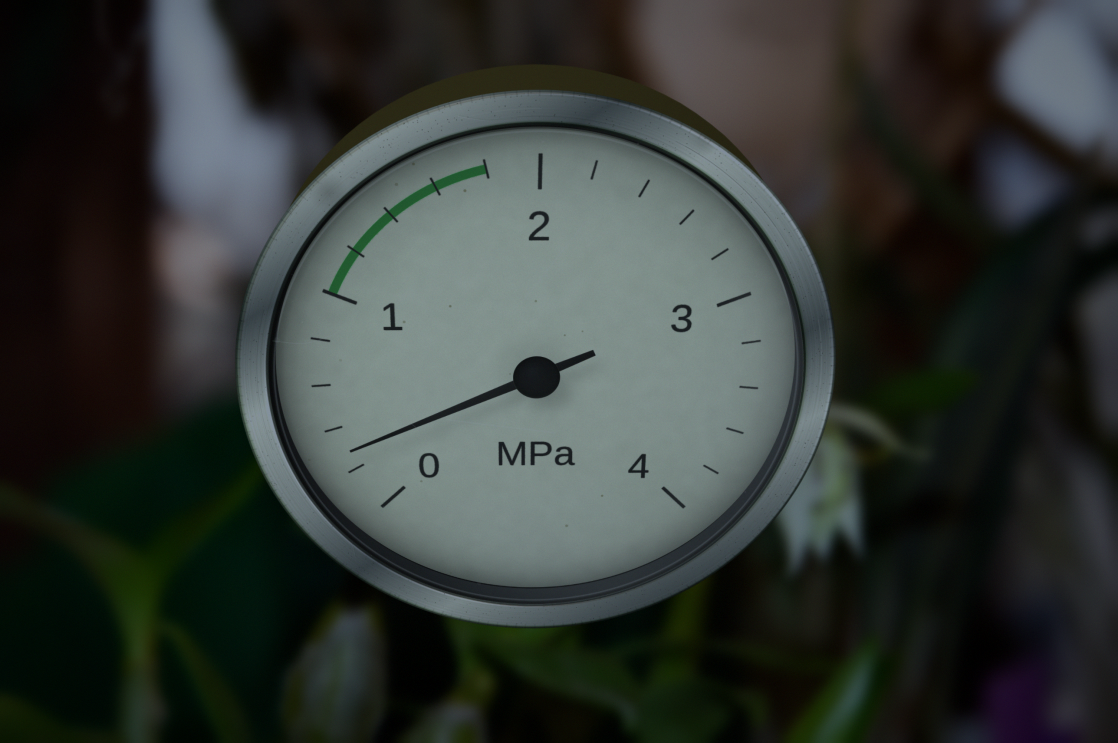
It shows {"value": 0.3, "unit": "MPa"}
